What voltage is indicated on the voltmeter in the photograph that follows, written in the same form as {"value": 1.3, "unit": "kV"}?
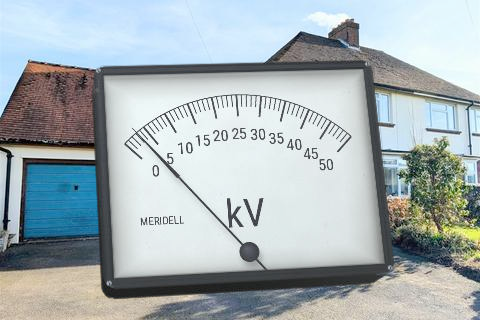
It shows {"value": 3, "unit": "kV"}
